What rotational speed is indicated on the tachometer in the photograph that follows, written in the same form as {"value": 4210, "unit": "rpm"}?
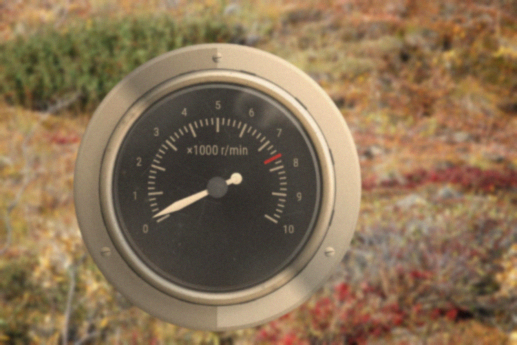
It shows {"value": 200, "unit": "rpm"}
